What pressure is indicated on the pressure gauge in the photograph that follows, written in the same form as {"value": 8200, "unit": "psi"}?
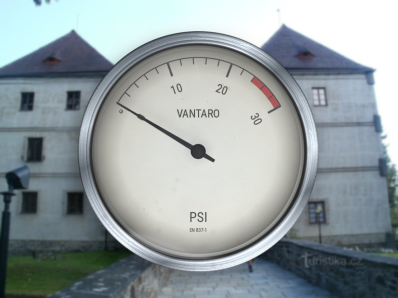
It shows {"value": 0, "unit": "psi"}
